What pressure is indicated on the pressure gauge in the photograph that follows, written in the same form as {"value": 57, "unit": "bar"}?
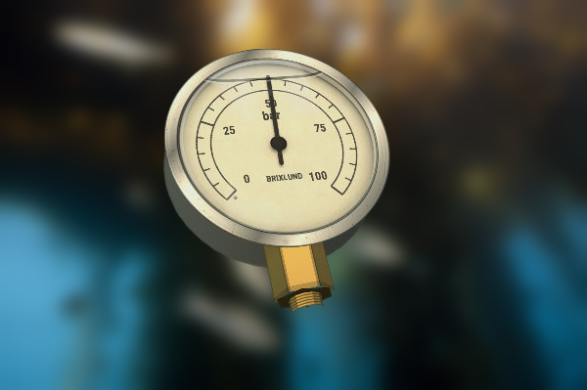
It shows {"value": 50, "unit": "bar"}
